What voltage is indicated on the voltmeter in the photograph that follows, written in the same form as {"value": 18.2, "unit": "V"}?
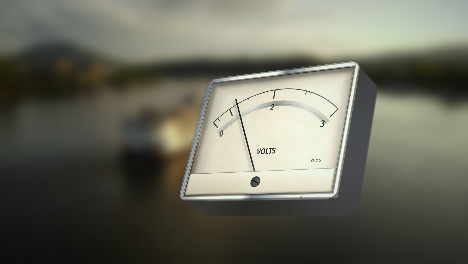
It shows {"value": 1.25, "unit": "V"}
